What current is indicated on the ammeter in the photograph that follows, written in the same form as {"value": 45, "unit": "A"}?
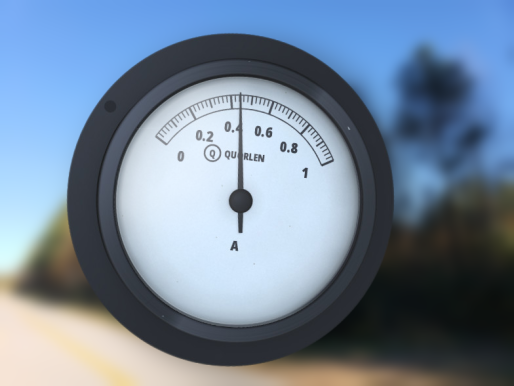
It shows {"value": 0.44, "unit": "A"}
